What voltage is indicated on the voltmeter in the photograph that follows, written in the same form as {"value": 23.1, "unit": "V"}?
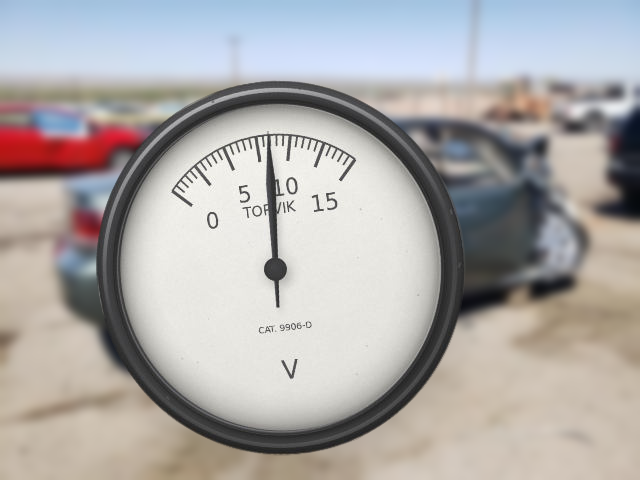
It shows {"value": 8.5, "unit": "V"}
